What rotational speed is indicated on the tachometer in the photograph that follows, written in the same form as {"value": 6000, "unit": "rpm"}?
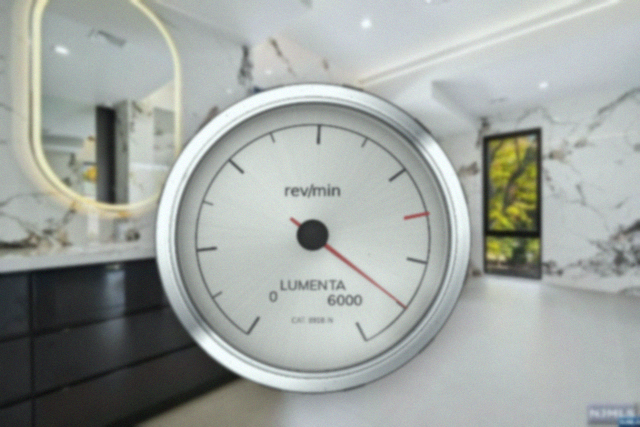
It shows {"value": 5500, "unit": "rpm"}
